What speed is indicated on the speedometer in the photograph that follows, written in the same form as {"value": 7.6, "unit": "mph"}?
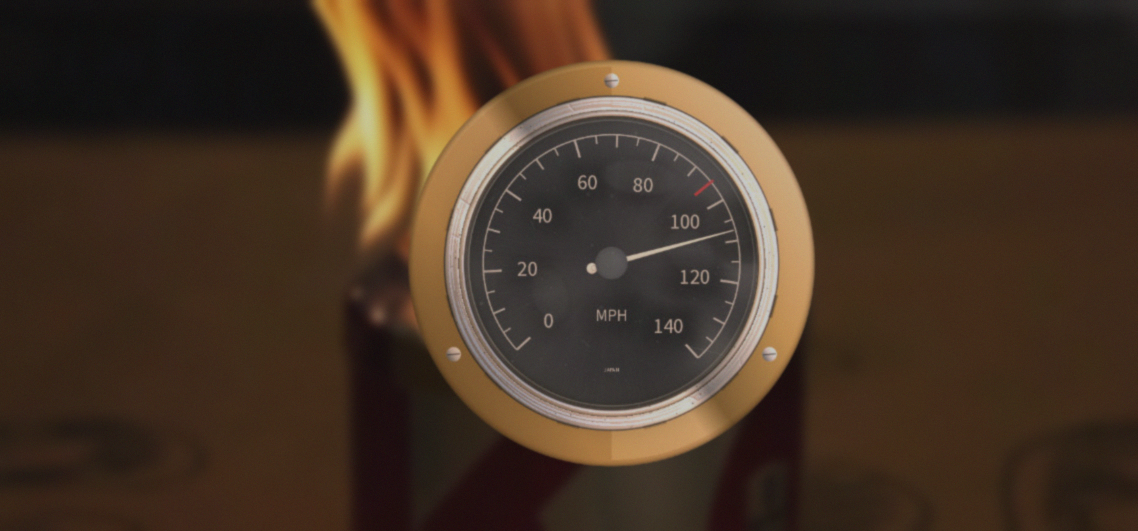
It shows {"value": 107.5, "unit": "mph"}
